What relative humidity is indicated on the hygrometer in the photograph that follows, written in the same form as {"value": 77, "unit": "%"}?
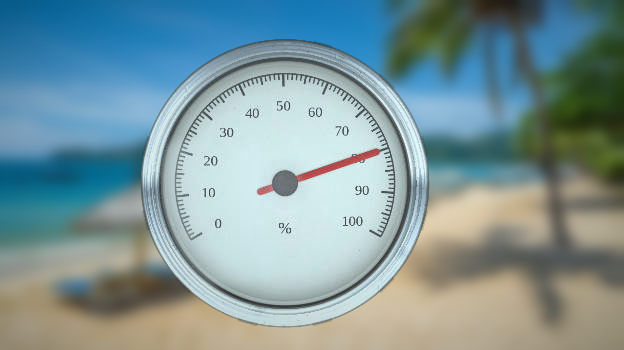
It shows {"value": 80, "unit": "%"}
